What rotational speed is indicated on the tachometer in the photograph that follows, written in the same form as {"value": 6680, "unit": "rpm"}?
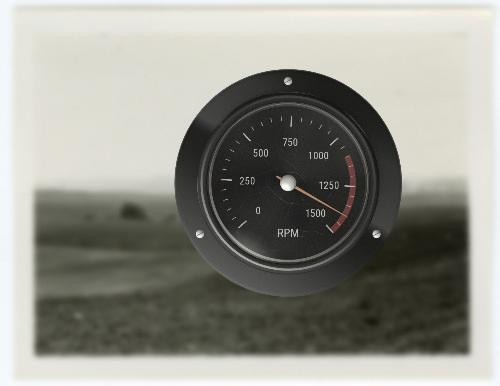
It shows {"value": 1400, "unit": "rpm"}
